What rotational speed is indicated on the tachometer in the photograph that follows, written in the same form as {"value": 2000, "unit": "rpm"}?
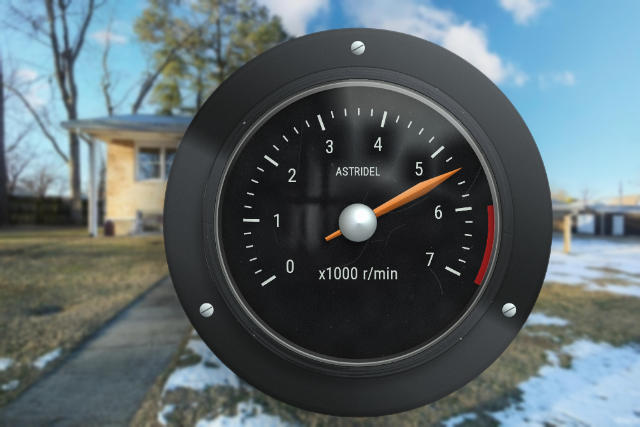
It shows {"value": 5400, "unit": "rpm"}
